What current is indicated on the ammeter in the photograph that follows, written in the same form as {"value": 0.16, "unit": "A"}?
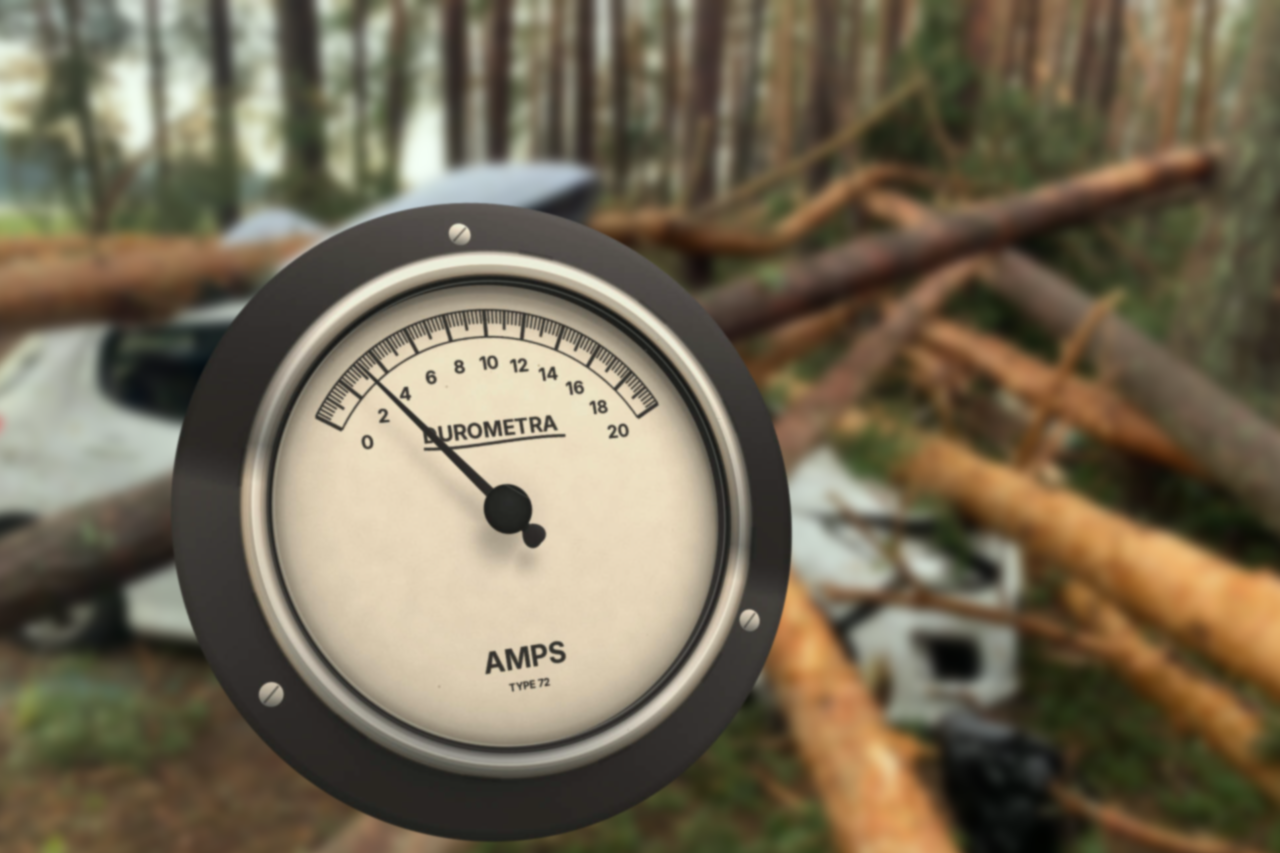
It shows {"value": 3, "unit": "A"}
